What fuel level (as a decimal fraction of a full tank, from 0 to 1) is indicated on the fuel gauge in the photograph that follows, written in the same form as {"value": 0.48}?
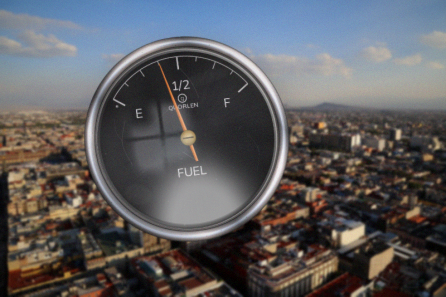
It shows {"value": 0.375}
